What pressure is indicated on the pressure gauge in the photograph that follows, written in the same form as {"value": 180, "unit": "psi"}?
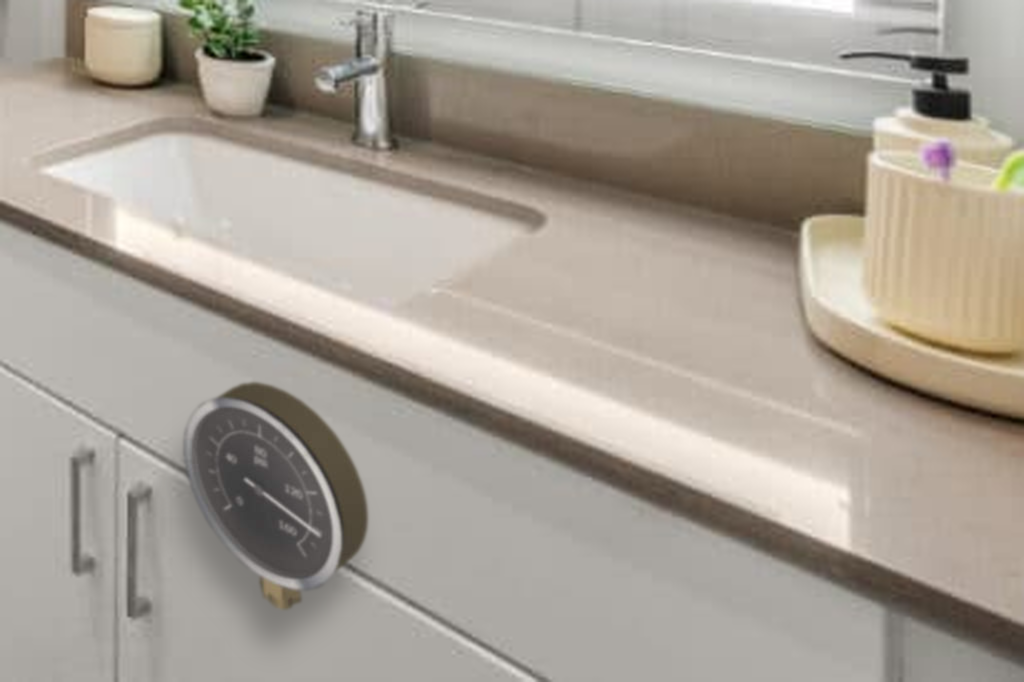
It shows {"value": 140, "unit": "psi"}
